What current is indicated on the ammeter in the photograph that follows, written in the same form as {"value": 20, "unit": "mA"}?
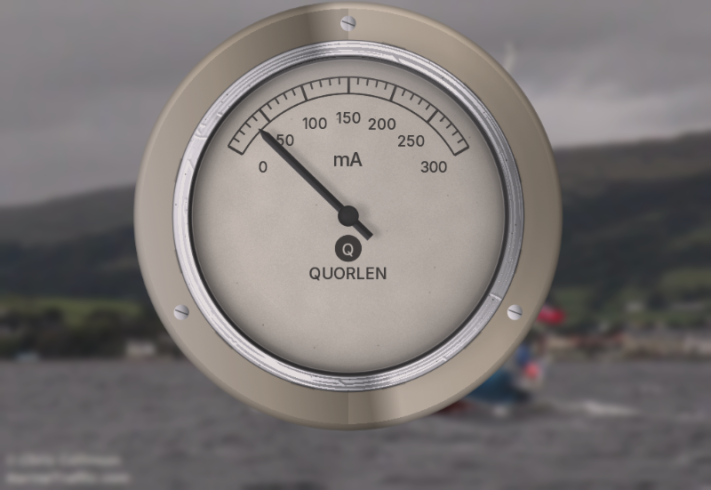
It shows {"value": 35, "unit": "mA"}
